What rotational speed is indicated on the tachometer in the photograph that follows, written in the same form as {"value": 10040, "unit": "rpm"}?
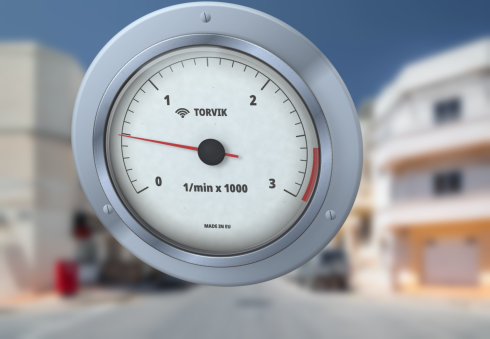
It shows {"value": 500, "unit": "rpm"}
